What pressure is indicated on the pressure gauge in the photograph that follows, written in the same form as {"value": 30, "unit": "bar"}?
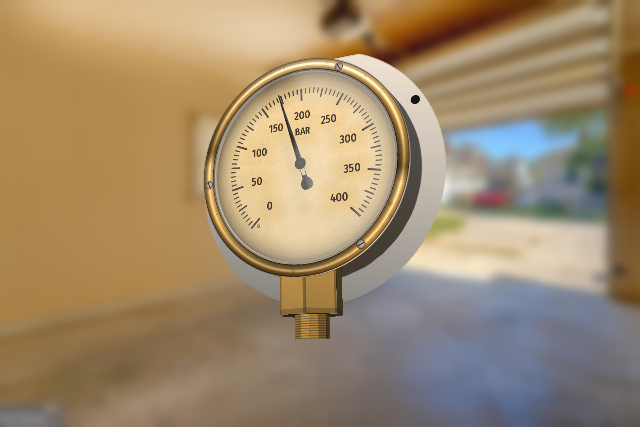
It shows {"value": 175, "unit": "bar"}
